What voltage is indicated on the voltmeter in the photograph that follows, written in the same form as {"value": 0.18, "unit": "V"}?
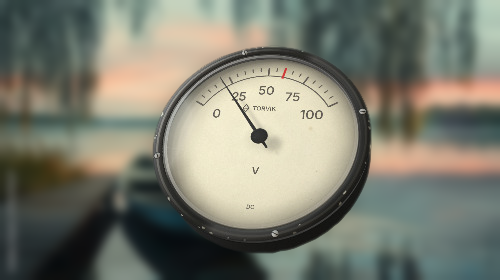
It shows {"value": 20, "unit": "V"}
